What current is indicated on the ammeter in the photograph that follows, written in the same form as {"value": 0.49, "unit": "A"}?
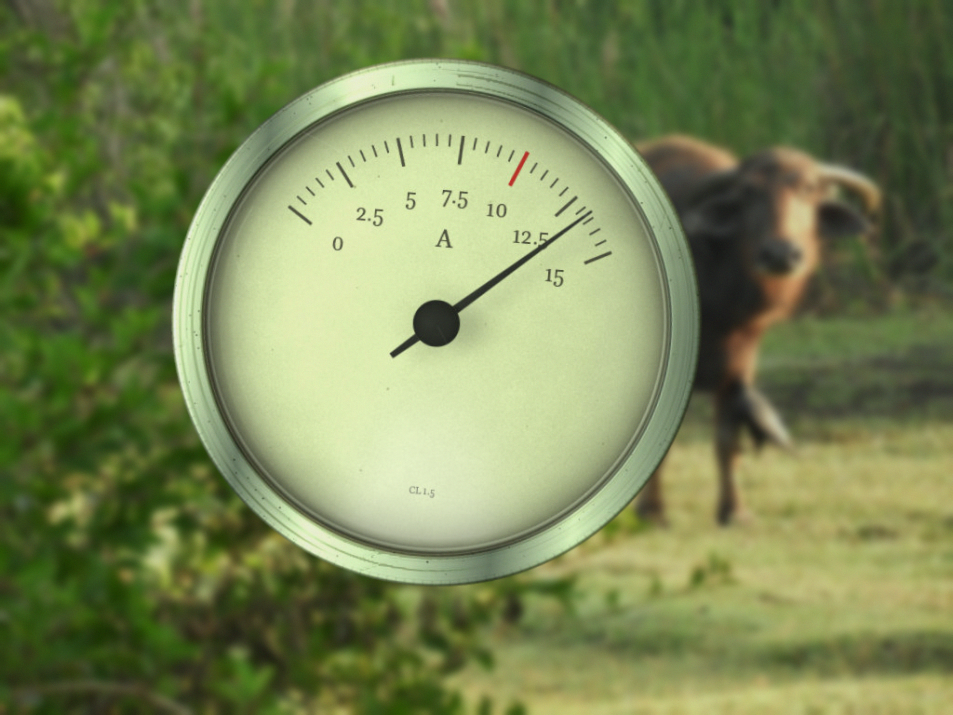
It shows {"value": 13.25, "unit": "A"}
